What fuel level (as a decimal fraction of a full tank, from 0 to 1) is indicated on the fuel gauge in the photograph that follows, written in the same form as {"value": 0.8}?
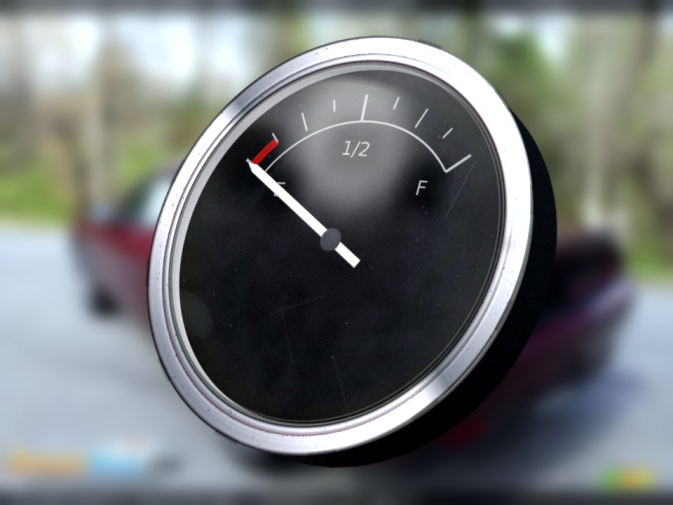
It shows {"value": 0}
